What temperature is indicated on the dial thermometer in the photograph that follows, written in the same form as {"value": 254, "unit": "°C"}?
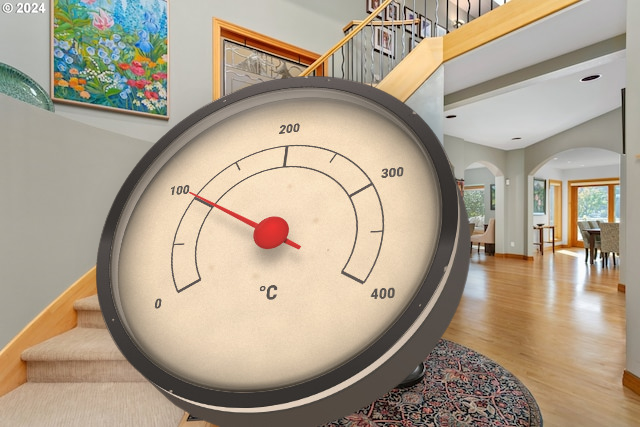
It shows {"value": 100, "unit": "°C"}
